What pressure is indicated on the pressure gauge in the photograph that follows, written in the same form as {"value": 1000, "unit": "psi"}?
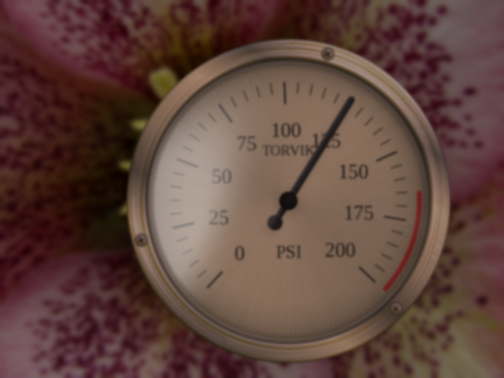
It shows {"value": 125, "unit": "psi"}
